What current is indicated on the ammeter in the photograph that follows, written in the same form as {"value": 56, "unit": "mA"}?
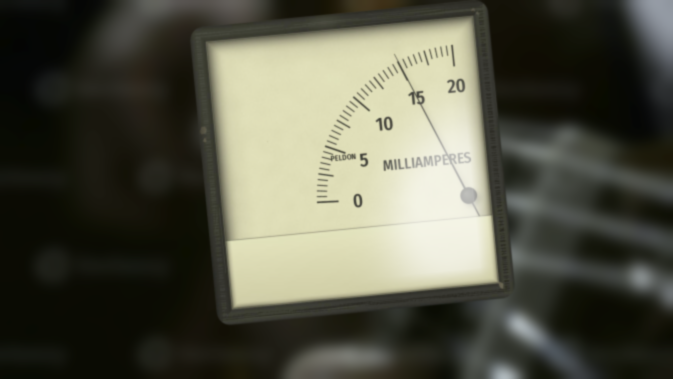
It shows {"value": 15, "unit": "mA"}
